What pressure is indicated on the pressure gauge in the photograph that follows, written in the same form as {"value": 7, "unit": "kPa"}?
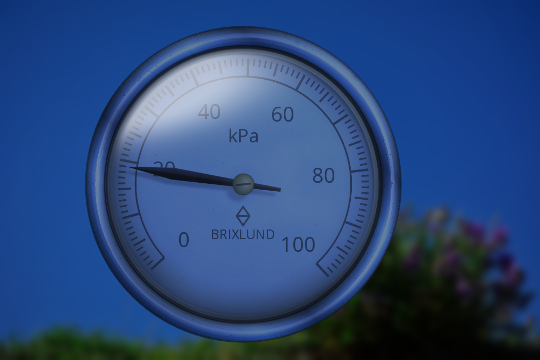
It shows {"value": 19, "unit": "kPa"}
